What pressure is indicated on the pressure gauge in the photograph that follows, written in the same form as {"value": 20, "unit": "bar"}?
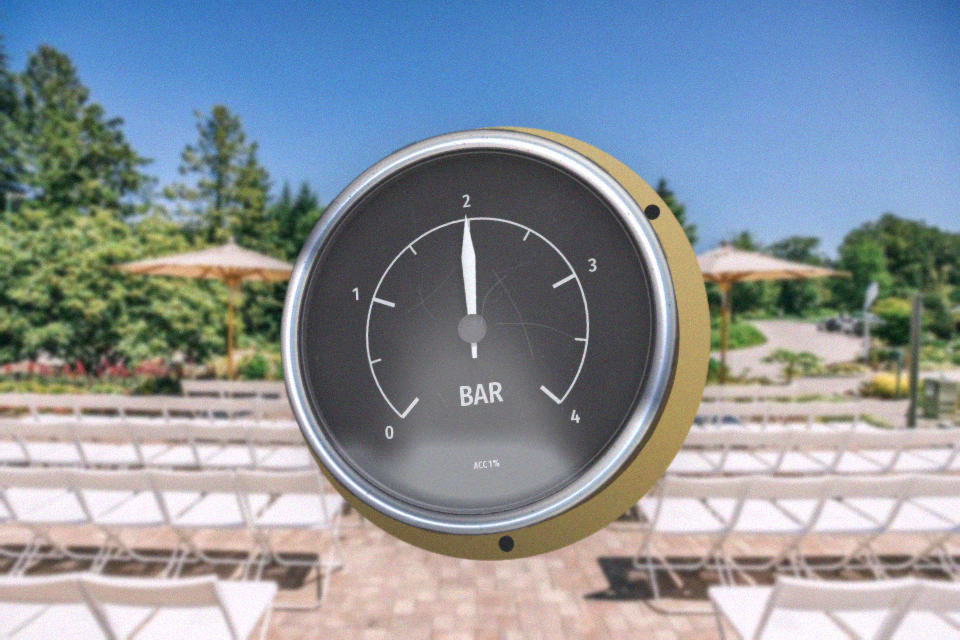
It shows {"value": 2, "unit": "bar"}
